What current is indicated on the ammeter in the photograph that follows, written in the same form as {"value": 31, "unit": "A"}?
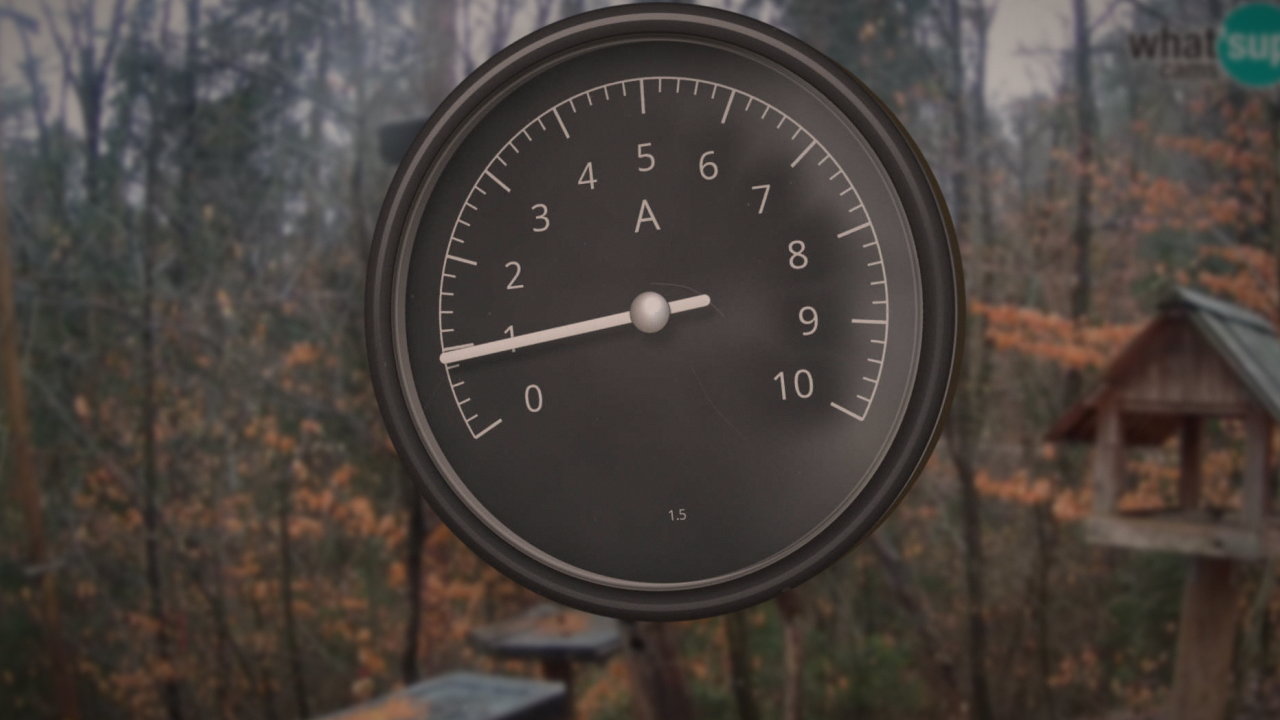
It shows {"value": 0.9, "unit": "A"}
